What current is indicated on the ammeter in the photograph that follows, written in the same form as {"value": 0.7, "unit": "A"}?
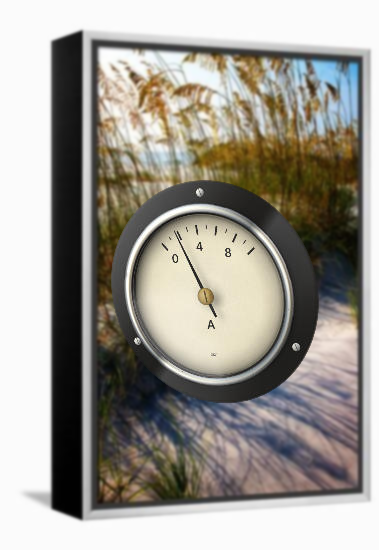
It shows {"value": 2, "unit": "A"}
